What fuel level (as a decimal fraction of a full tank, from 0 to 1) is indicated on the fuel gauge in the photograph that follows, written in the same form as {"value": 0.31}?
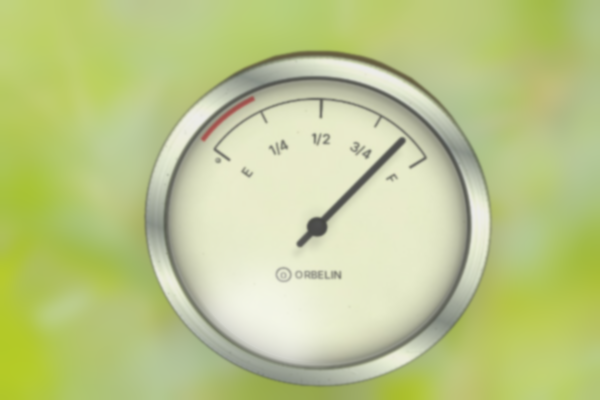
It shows {"value": 0.875}
